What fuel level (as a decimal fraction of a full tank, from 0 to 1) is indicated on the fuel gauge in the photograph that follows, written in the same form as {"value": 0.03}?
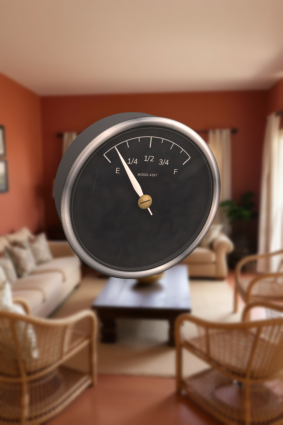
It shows {"value": 0.125}
